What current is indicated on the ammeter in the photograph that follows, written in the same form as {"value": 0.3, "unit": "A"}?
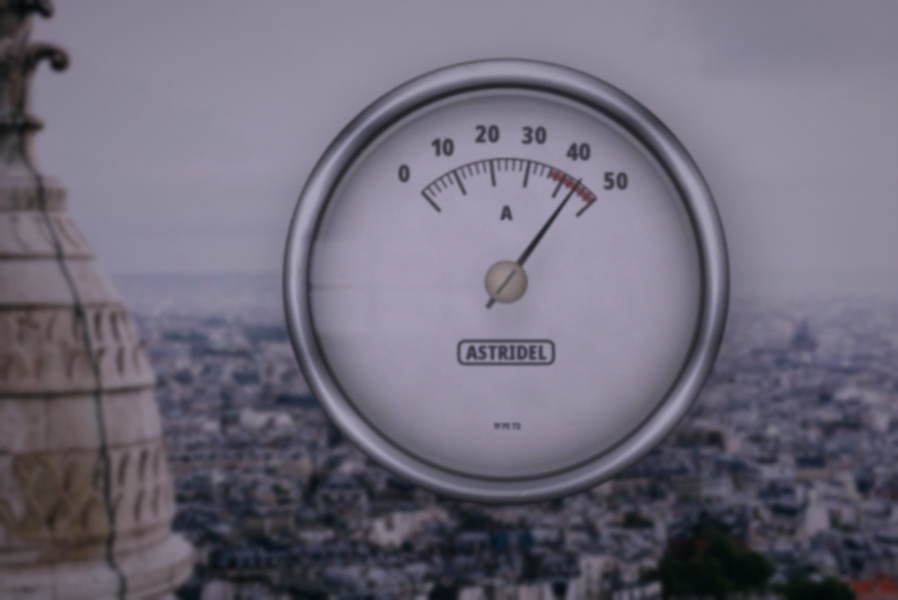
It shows {"value": 44, "unit": "A"}
